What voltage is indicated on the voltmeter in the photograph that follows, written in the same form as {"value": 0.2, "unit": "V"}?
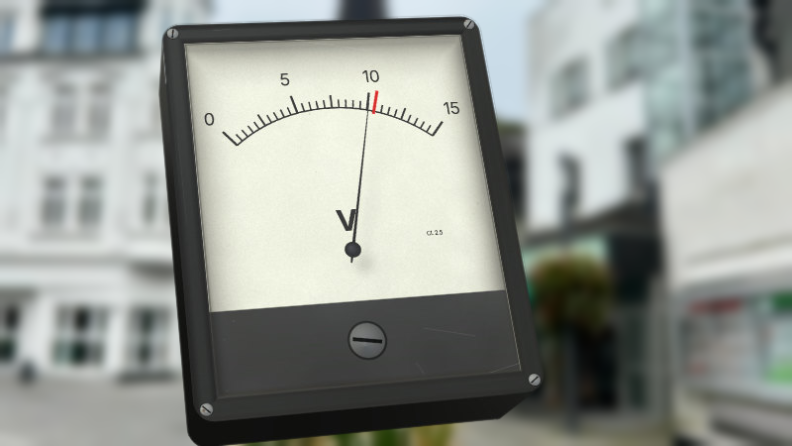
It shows {"value": 10, "unit": "V"}
